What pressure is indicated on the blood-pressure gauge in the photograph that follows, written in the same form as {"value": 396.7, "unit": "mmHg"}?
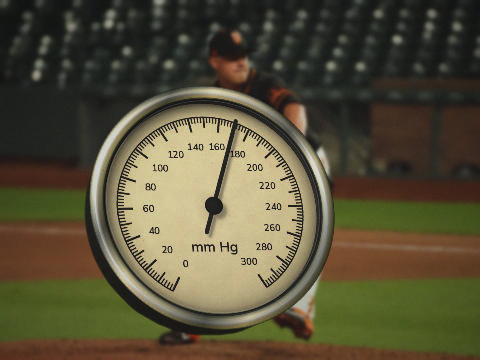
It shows {"value": 170, "unit": "mmHg"}
